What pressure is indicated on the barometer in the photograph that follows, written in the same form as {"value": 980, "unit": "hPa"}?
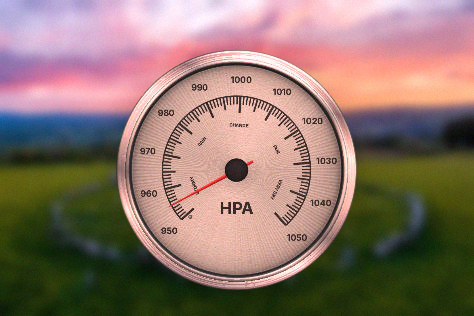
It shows {"value": 955, "unit": "hPa"}
